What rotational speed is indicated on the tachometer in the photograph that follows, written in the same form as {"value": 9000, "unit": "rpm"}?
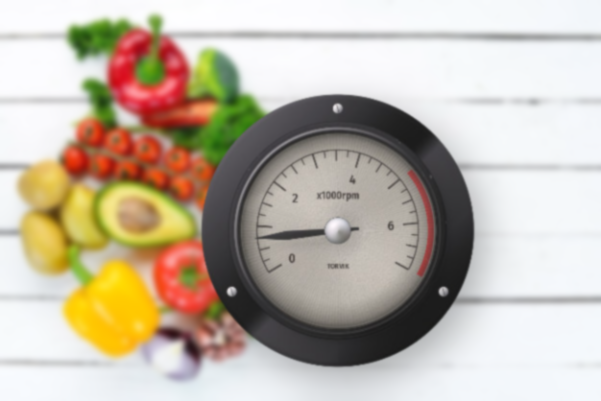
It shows {"value": 750, "unit": "rpm"}
